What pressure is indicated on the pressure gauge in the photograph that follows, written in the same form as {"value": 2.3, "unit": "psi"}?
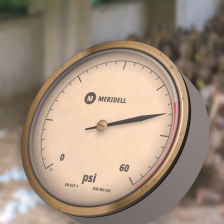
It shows {"value": 46, "unit": "psi"}
